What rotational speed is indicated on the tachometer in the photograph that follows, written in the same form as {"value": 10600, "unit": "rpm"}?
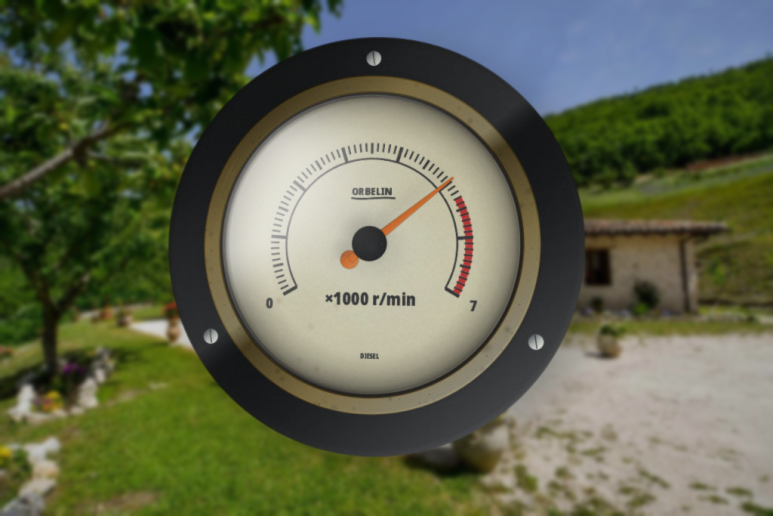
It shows {"value": 5000, "unit": "rpm"}
